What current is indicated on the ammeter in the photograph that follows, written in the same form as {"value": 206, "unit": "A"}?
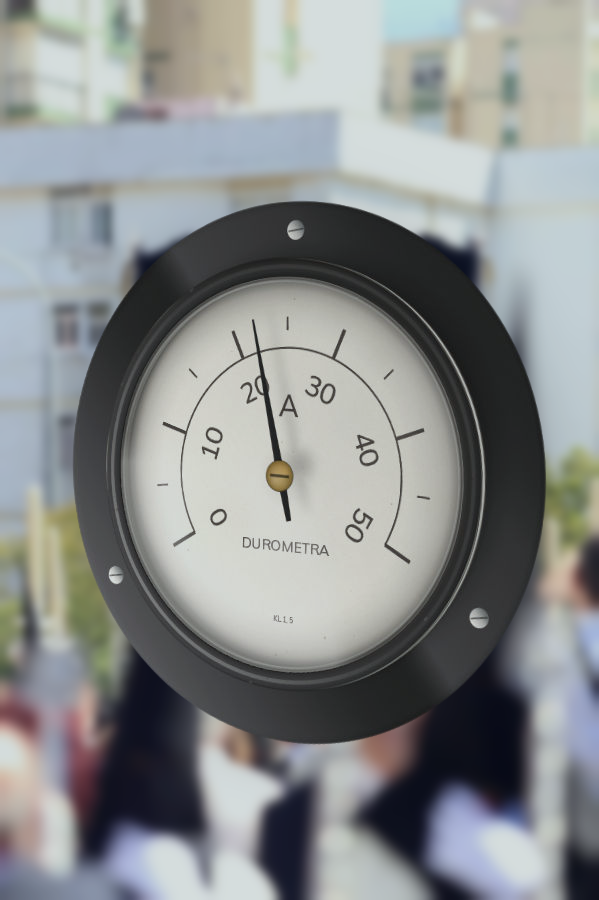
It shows {"value": 22.5, "unit": "A"}
